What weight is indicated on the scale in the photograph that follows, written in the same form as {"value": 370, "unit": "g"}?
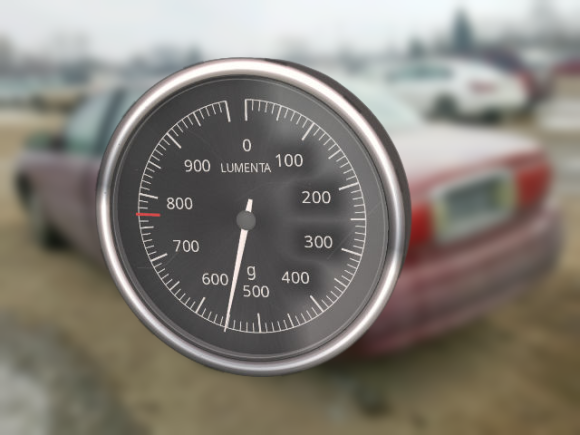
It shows {"value": 550, "unit": "g"}
